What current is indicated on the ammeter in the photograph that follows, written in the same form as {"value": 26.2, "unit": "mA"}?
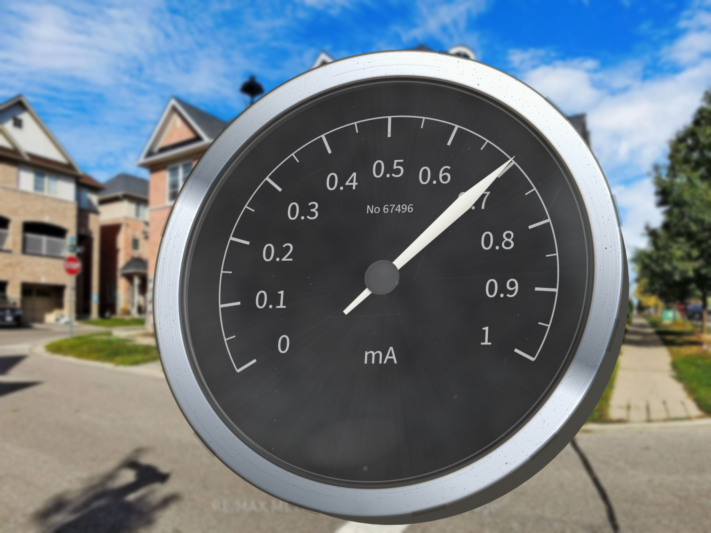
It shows {"value": 0.7, "unit": "mA"}
